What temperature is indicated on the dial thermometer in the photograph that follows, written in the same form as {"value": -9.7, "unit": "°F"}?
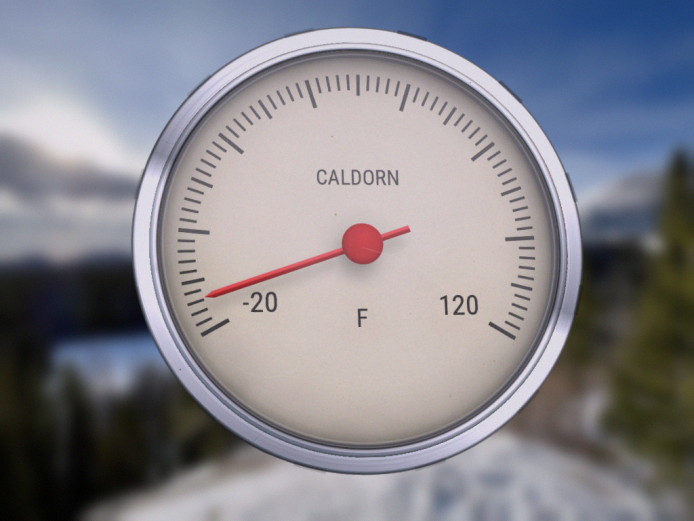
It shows {"value": -14, "unit": "°F"}
